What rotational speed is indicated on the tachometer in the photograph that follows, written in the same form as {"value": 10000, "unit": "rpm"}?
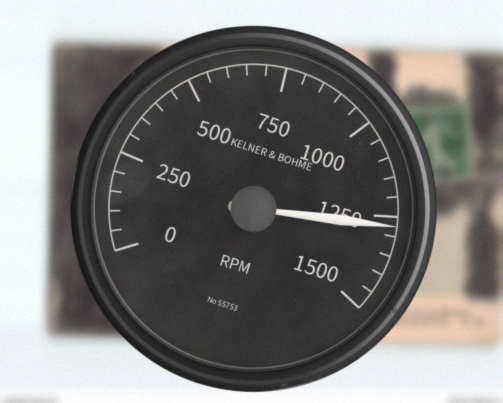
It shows {"value": 1275, "unit": "rpm"}
